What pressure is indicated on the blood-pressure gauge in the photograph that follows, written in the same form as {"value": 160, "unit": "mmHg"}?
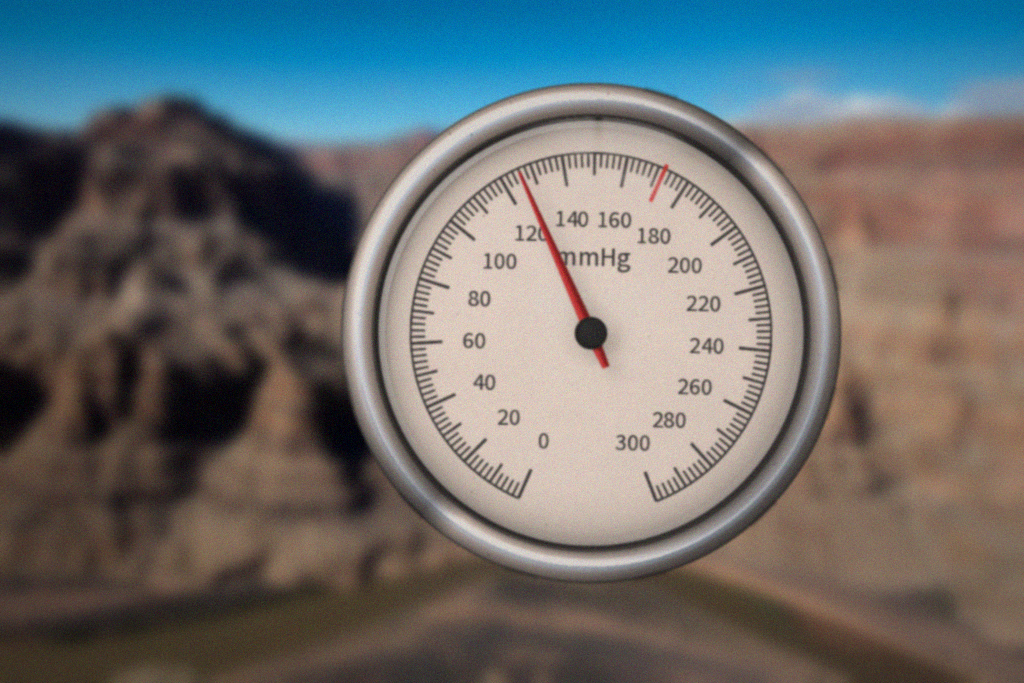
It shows {"value": 126, "unit": "mmHg"}
